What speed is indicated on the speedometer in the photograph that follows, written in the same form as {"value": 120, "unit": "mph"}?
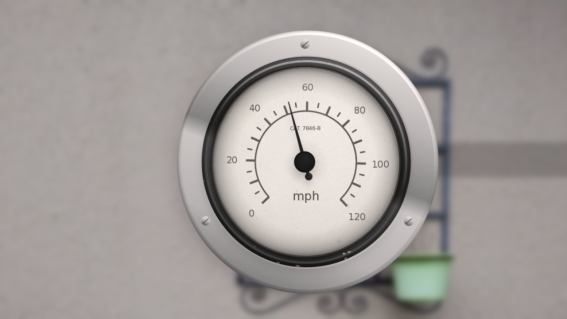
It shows {"value": 52.5, "unit": "mph"}
